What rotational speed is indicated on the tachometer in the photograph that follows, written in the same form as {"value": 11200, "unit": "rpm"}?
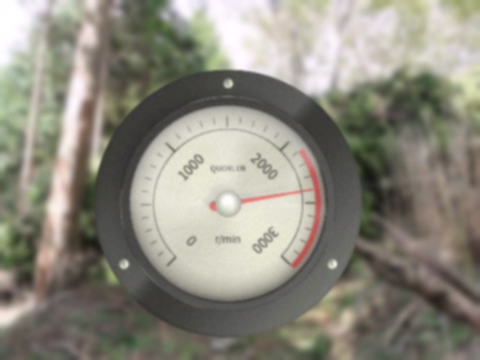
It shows {"value": 2400, "unit": "rpm"}
